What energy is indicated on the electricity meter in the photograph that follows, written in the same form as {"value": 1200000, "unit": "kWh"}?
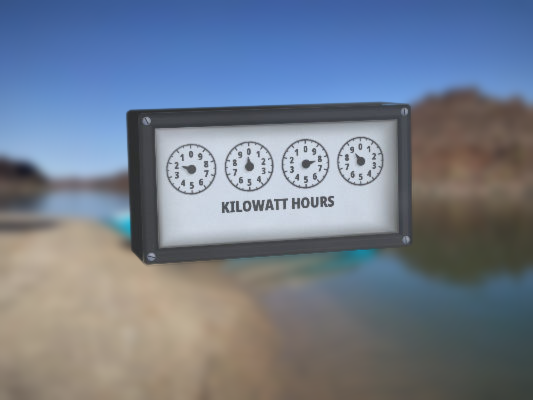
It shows {"value": 1979, "unit": "kWh"}
